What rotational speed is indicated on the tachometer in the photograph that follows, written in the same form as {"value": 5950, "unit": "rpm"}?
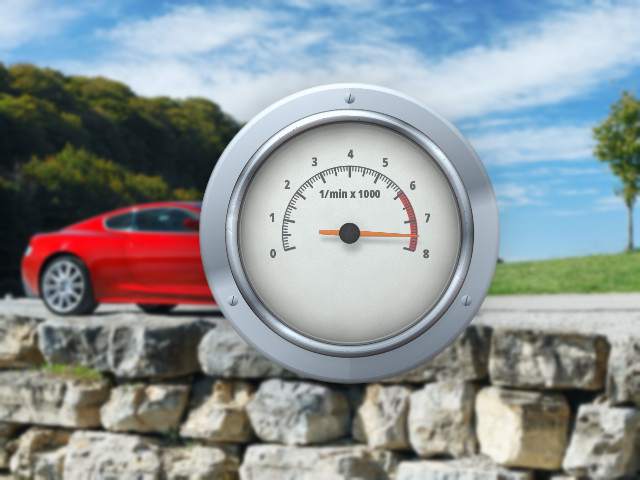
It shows {"value": 7500, "unit": "rpm"}
